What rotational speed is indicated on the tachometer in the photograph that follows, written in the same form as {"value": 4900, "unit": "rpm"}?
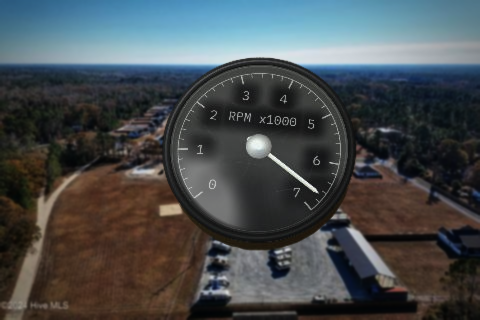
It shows {"value": 6700, "unit": "rpm"}
